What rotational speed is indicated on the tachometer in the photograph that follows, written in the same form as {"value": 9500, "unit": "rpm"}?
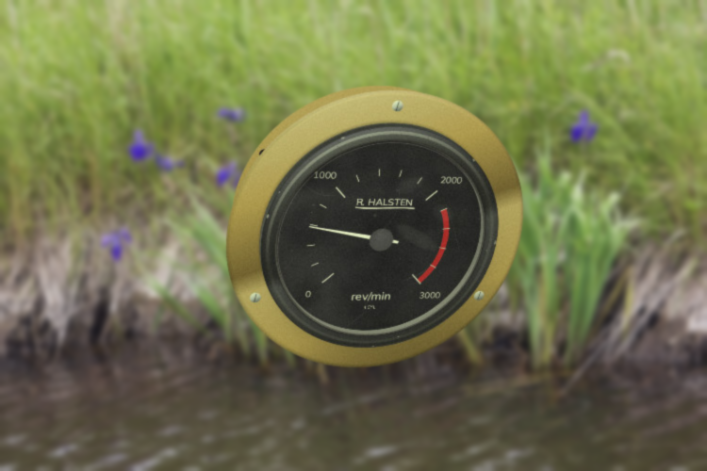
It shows {"value": 600, "unit": "rpm"}
